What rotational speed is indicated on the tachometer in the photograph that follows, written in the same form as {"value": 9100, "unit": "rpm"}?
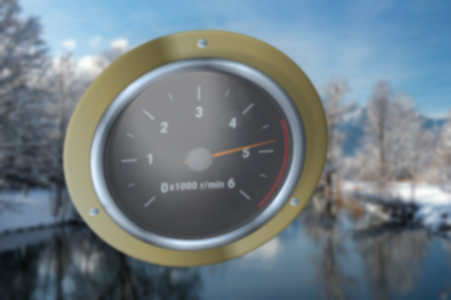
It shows {"value": 4750, "unit": "rpm"}
